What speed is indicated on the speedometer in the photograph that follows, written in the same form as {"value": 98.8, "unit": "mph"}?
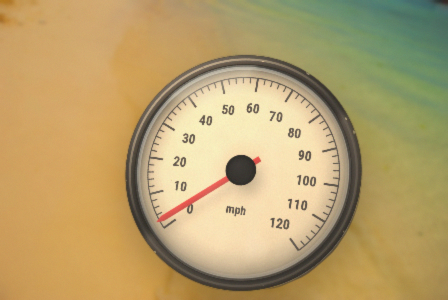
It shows {"value": 2, "unit": "mph"}
